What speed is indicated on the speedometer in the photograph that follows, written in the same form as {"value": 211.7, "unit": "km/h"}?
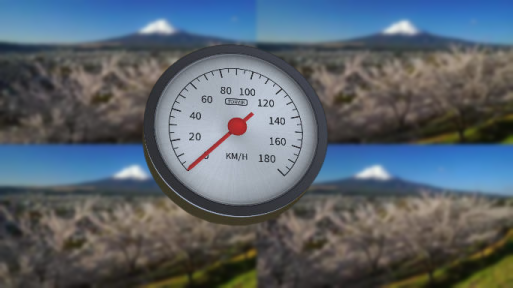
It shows {"value": 0, "unit": "km/h"}
